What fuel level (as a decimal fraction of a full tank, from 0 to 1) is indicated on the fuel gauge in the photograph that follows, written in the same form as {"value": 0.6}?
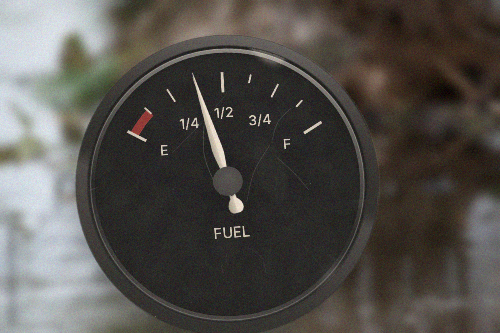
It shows {"value": 0.375}
